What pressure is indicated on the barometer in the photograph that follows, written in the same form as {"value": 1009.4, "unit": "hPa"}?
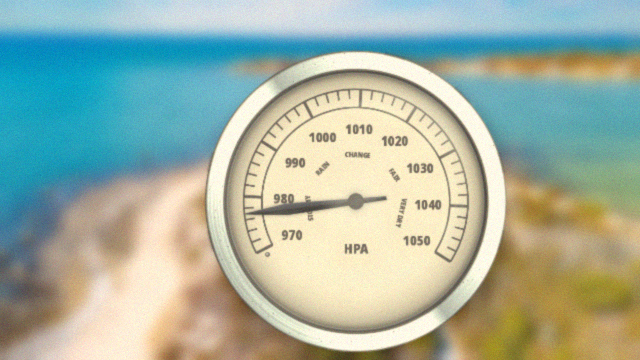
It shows {"value": 977, "unit": "hPa"}
